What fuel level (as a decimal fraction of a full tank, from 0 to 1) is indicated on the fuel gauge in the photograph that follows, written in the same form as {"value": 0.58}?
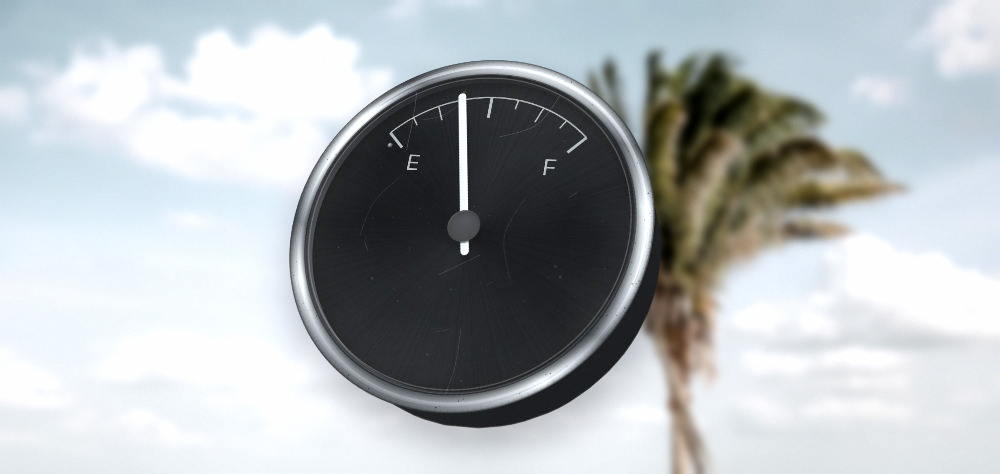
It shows {"value": 0.375}
